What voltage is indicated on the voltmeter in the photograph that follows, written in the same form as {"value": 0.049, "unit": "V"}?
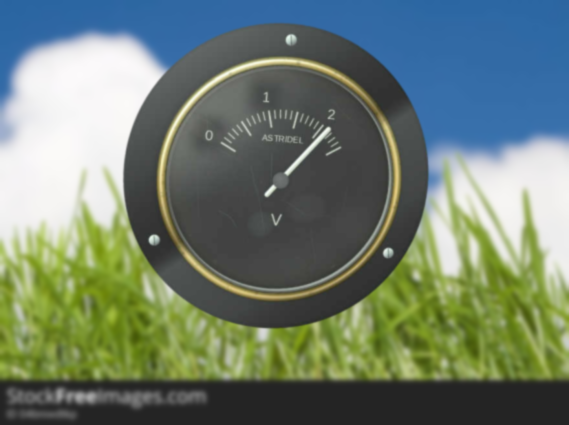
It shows {"value": 2.1, "unit": "V"}
